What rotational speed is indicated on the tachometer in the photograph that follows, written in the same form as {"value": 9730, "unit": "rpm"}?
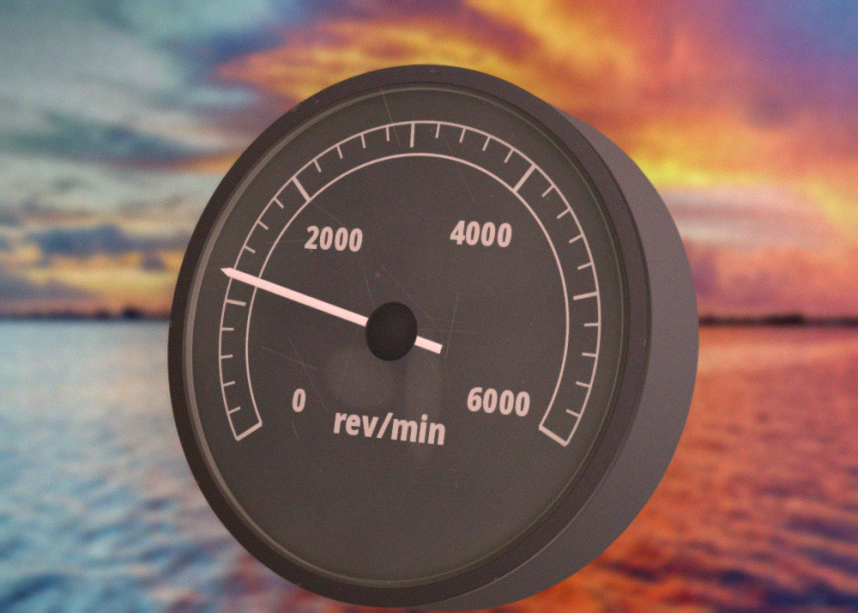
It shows {"value": 1200, "unit": "rpm"}
